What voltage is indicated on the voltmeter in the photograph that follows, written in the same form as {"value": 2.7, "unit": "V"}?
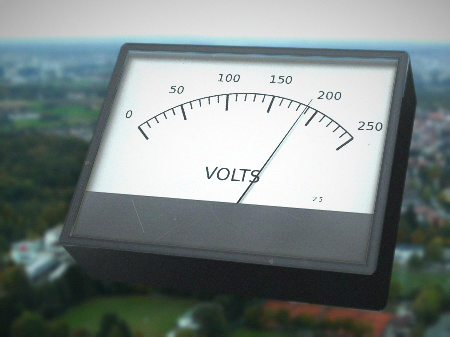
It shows {"value": 190, "unit": "V"}
